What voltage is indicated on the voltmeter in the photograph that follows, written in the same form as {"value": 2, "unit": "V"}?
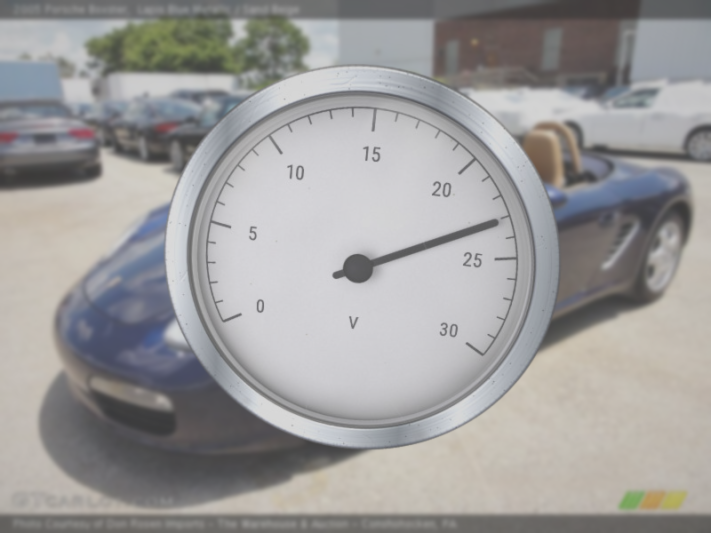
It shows {"value": 23, "unit": "V"}
